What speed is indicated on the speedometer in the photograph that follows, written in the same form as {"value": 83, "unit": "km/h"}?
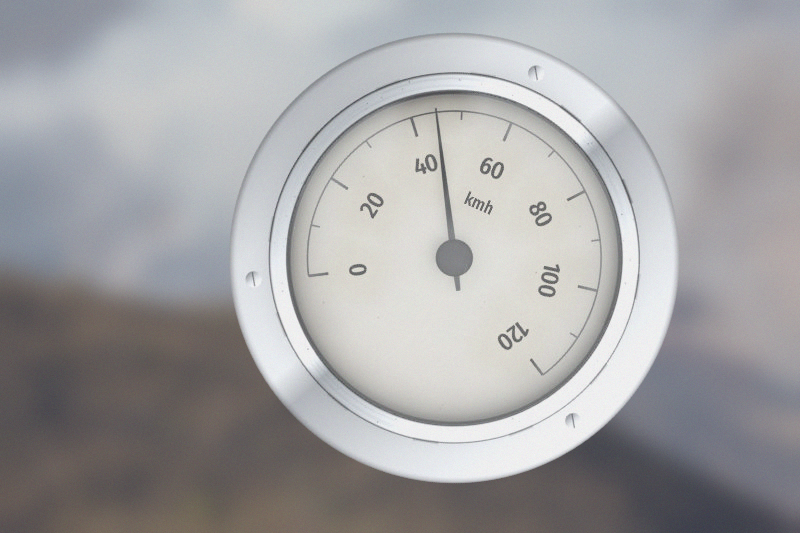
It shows {"value": 45, "unit": "km/h"}
